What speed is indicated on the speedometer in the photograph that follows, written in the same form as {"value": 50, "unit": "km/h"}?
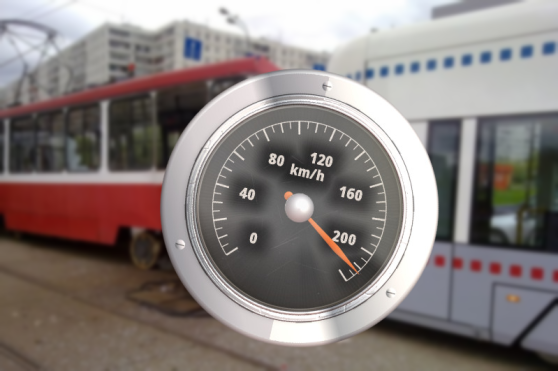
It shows {"value": 212.5, "unit": "km/h"}
